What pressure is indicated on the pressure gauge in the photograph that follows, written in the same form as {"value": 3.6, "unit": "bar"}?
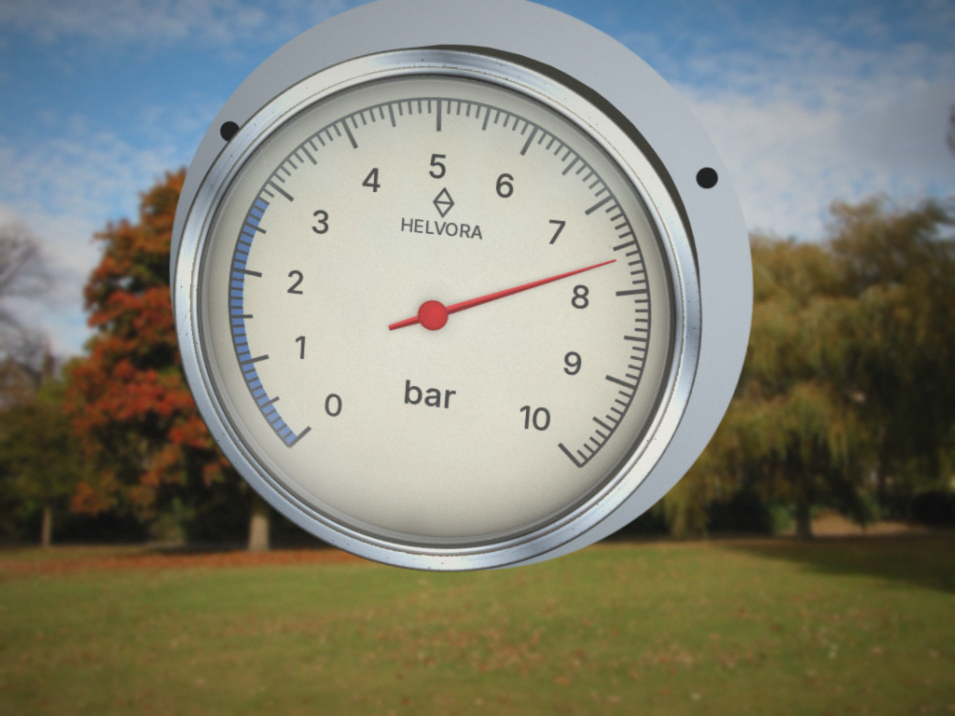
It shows {"value": 7.6, "unit": "bar"}
